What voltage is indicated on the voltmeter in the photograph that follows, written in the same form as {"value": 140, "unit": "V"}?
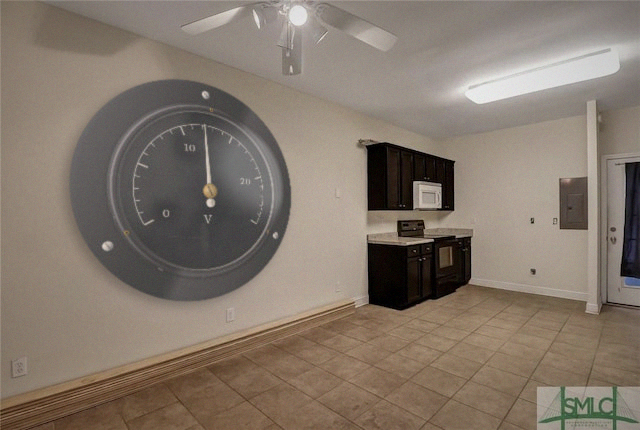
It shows {"value": 12, "unit": "V"}
